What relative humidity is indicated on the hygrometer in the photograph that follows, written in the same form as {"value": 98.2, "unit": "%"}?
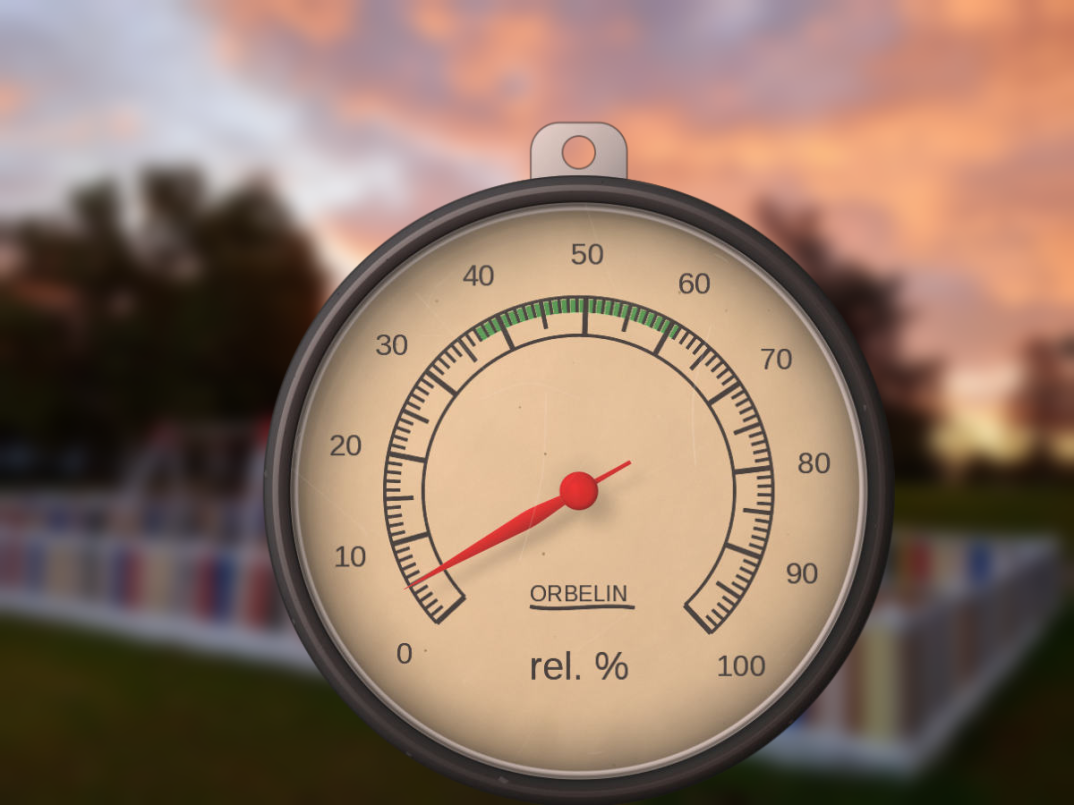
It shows {"value": 5, "unit": "%"}
